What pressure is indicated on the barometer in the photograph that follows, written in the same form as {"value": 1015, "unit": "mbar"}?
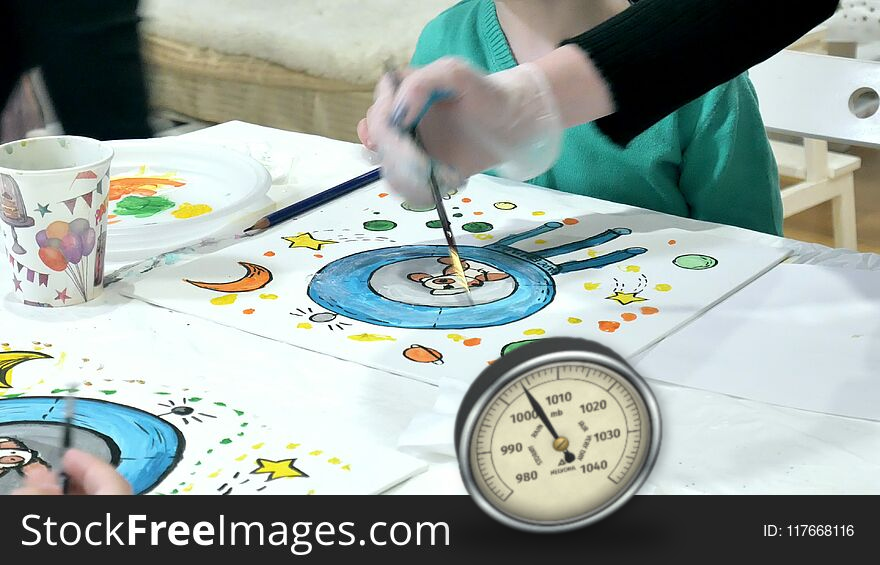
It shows {"value": 1004, "unit": "mbar"}
